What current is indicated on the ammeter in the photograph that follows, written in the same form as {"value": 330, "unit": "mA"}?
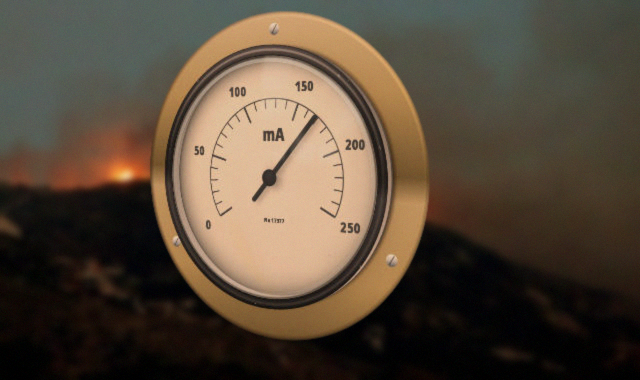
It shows {"value": 170, "unit": "mA"}
